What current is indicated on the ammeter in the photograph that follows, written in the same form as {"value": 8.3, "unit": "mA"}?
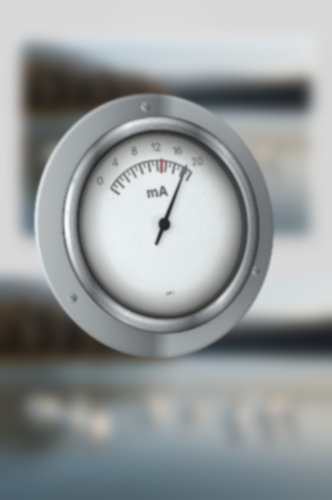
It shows {"value": 18, "unit": "mA"}
